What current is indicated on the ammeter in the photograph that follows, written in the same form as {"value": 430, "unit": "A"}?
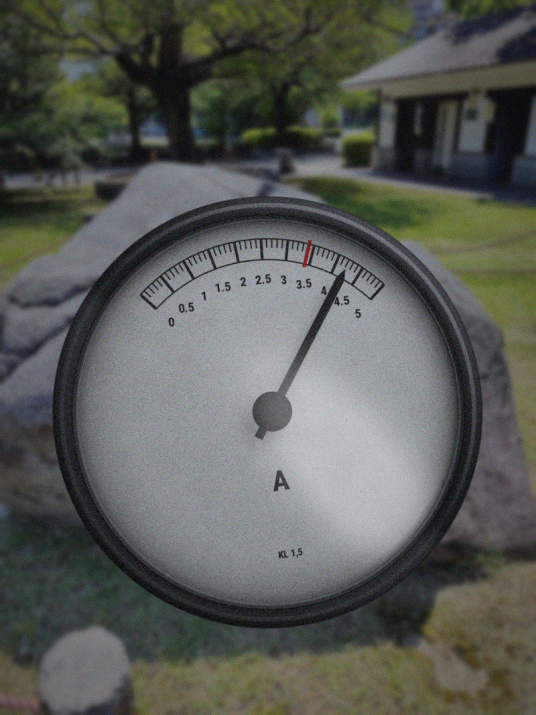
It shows {"value": 4.2, "unit": "A"}
